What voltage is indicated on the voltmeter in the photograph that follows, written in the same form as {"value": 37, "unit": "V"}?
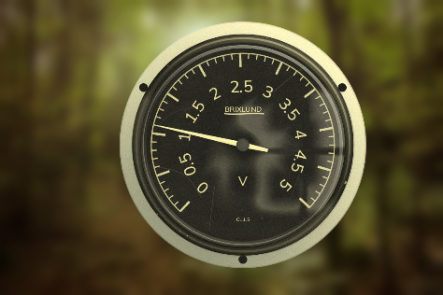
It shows {"value": 1.1, "unit": "V"}
